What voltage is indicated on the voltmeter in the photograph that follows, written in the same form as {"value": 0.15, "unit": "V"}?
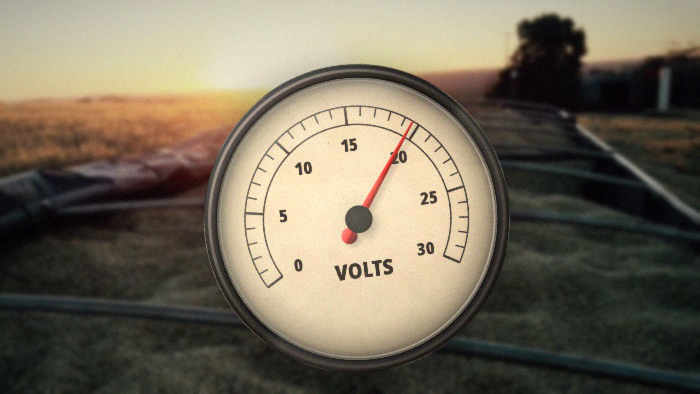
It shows {"value": 19.5, "unit": "V"}
